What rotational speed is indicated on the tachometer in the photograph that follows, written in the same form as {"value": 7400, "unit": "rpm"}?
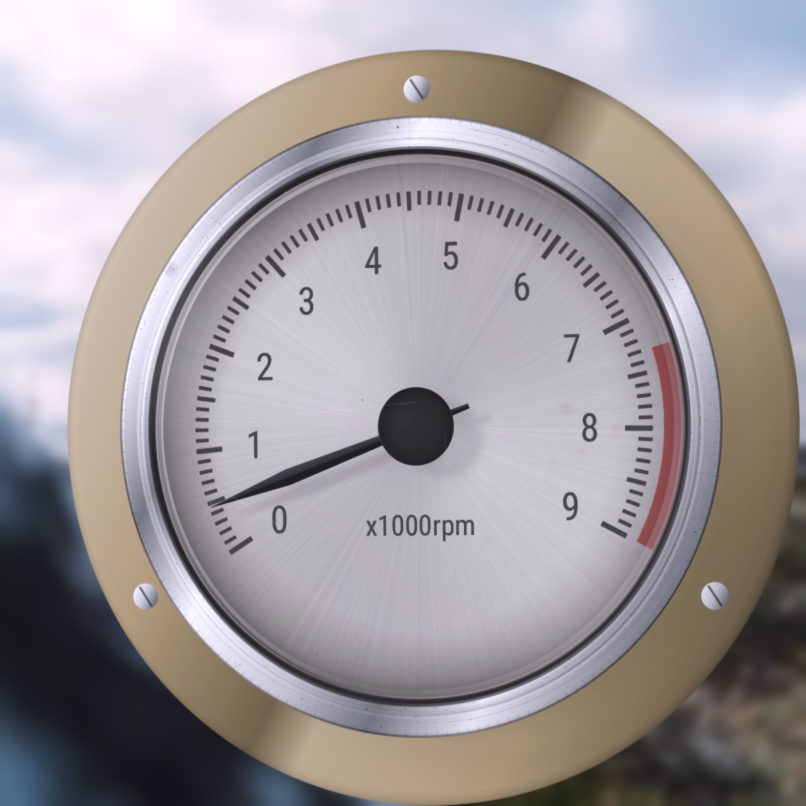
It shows {"value": 450, "unit": "rpm"}
